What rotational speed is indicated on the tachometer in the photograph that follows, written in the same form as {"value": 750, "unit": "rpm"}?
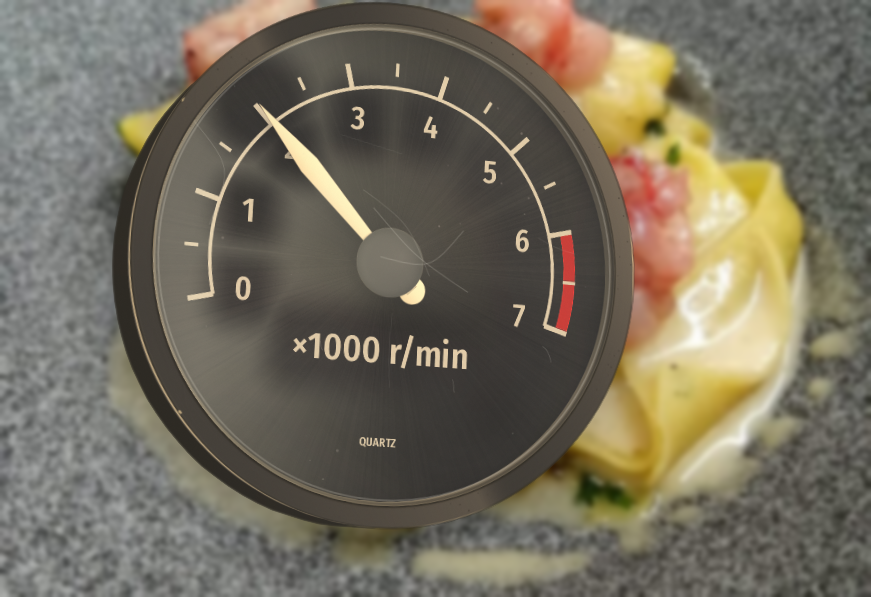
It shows {"value": 2000, "unit": "rpm"}
